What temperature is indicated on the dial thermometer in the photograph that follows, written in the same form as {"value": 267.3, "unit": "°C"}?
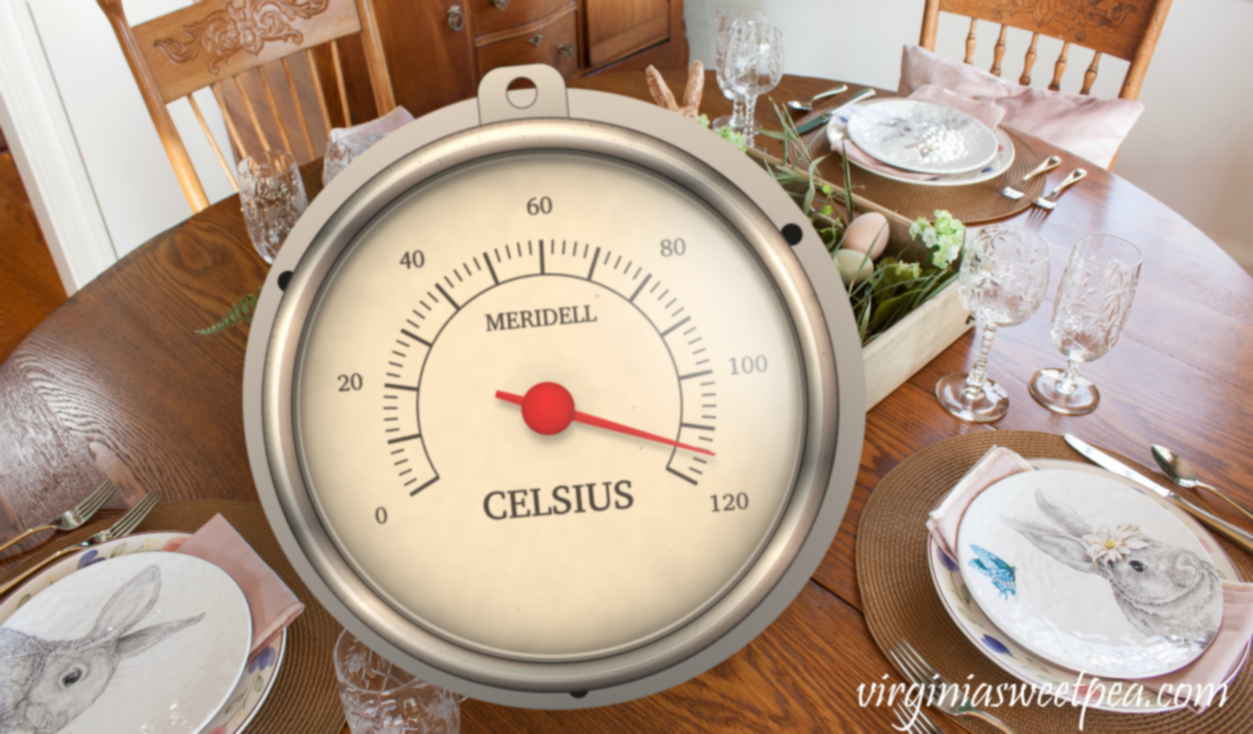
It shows {"value": 114, "unit": "°C"}
